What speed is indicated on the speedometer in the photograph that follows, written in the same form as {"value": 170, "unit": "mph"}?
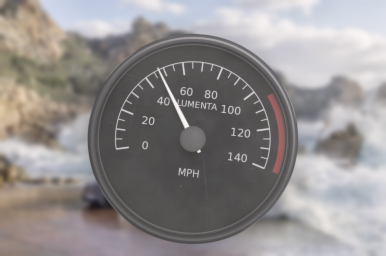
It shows {"value": 47.5, "unit": "mph"}
